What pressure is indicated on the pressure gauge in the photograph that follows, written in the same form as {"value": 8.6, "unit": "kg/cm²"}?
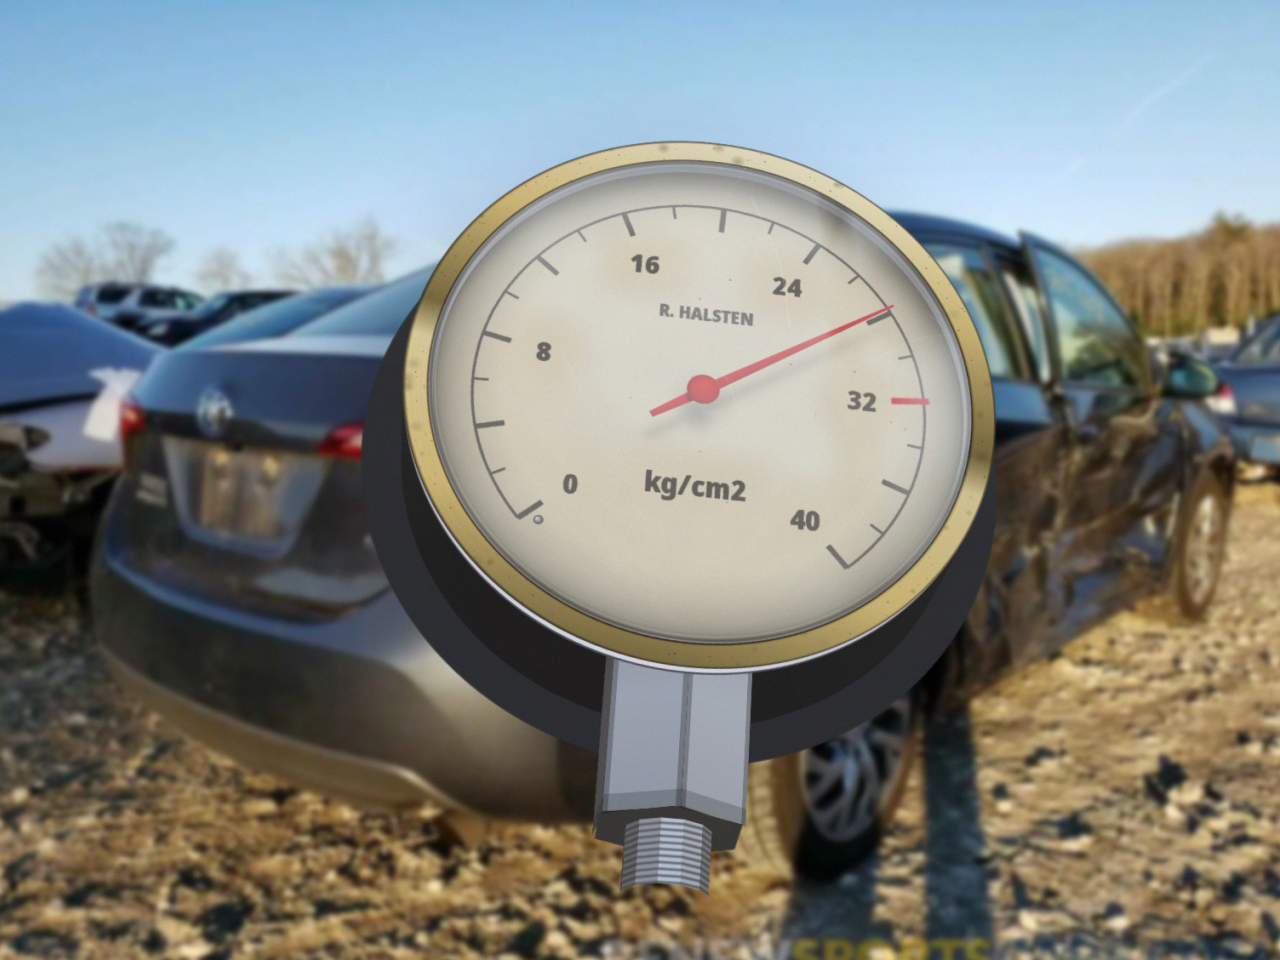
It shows {"value": 28, "unit": "kg/cm²"}
